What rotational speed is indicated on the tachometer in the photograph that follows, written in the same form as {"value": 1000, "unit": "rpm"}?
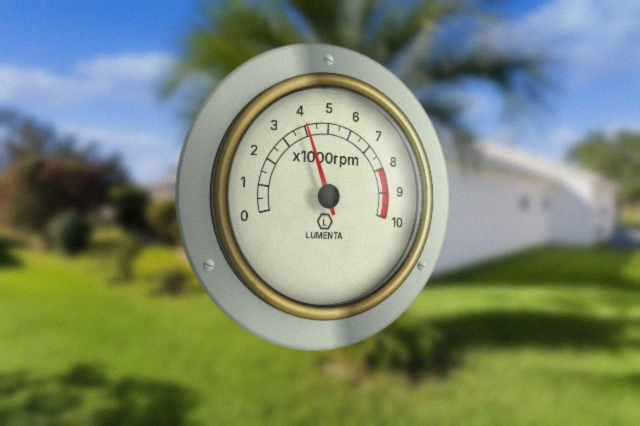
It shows {"value": 4000, "unit": "rpm"}
